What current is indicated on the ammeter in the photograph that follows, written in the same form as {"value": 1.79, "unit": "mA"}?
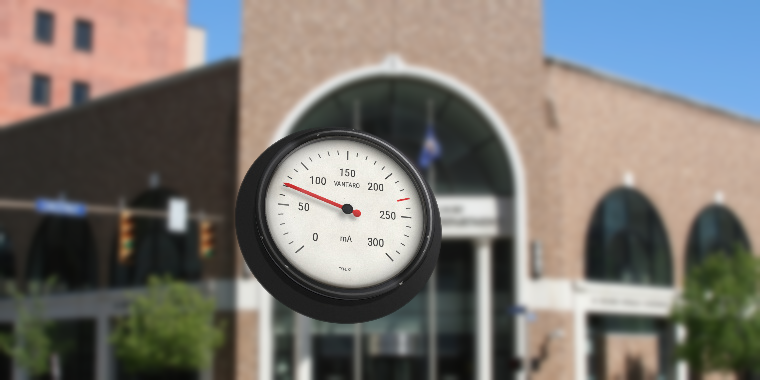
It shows {"value": 70, "unit": "mA"}
